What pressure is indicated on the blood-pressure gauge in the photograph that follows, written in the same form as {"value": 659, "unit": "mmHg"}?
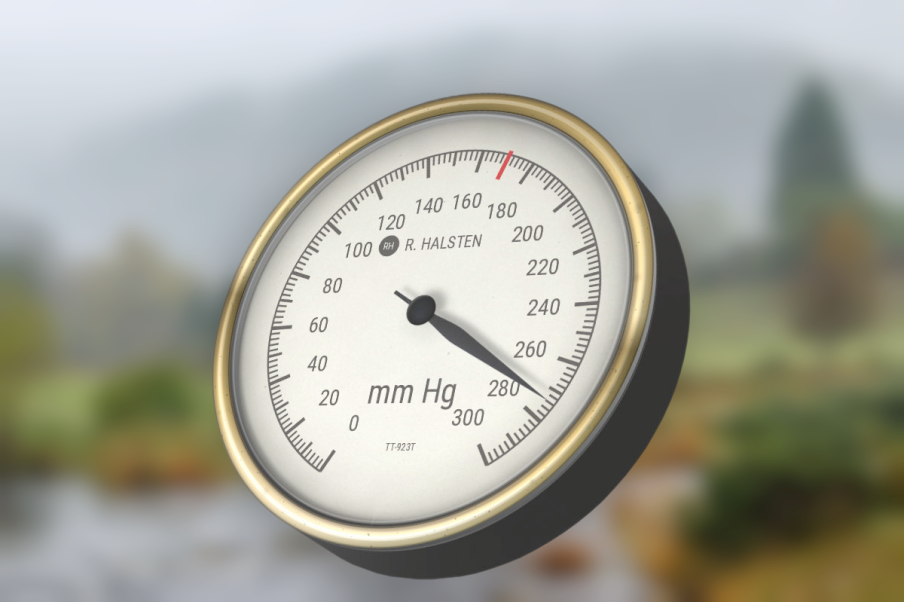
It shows {"value": 274, "unit": "mmHg"}
